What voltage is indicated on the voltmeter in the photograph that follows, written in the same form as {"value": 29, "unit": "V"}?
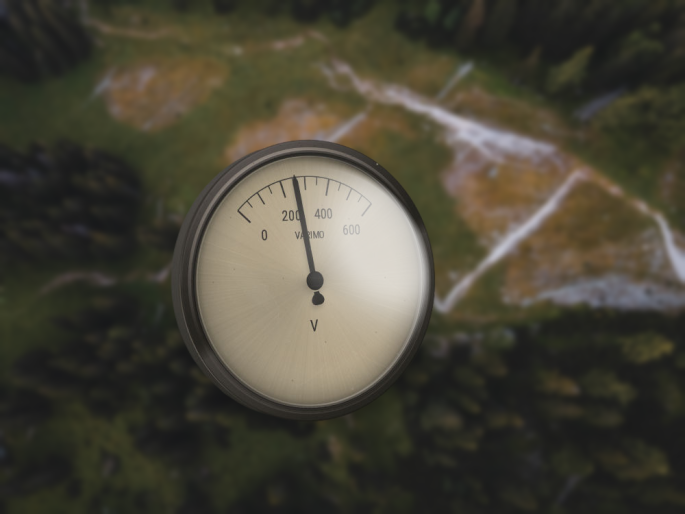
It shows {"value": 250, "unit": "V"}
